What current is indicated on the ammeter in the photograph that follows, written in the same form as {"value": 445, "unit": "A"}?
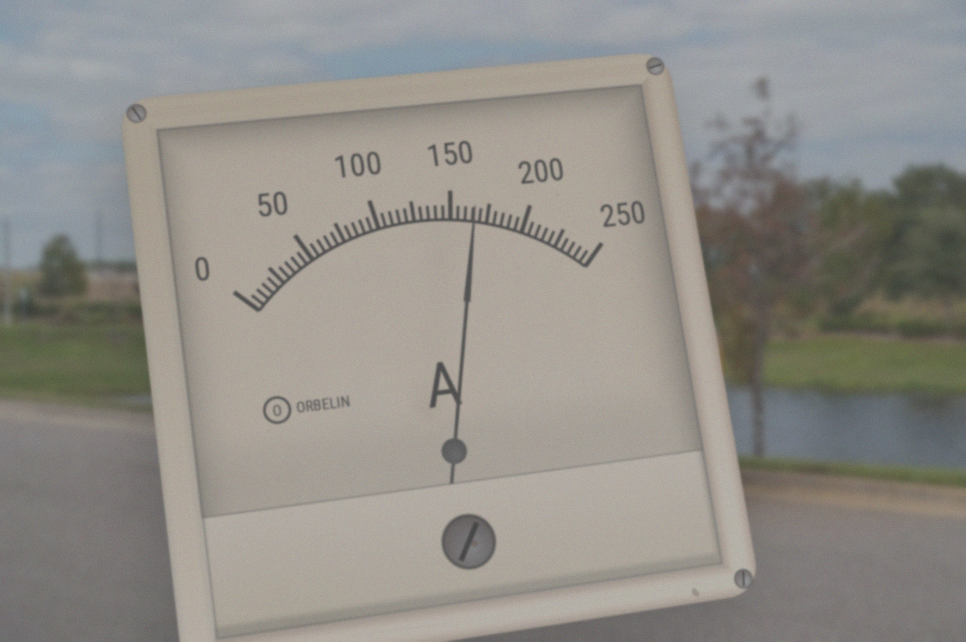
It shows {"value": 165, "unit": "A"}
